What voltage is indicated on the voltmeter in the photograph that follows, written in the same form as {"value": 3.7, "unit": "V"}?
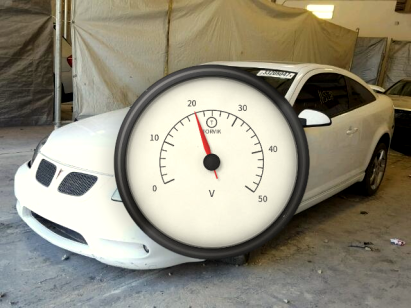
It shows {"value": 20, "unit": "V"}
